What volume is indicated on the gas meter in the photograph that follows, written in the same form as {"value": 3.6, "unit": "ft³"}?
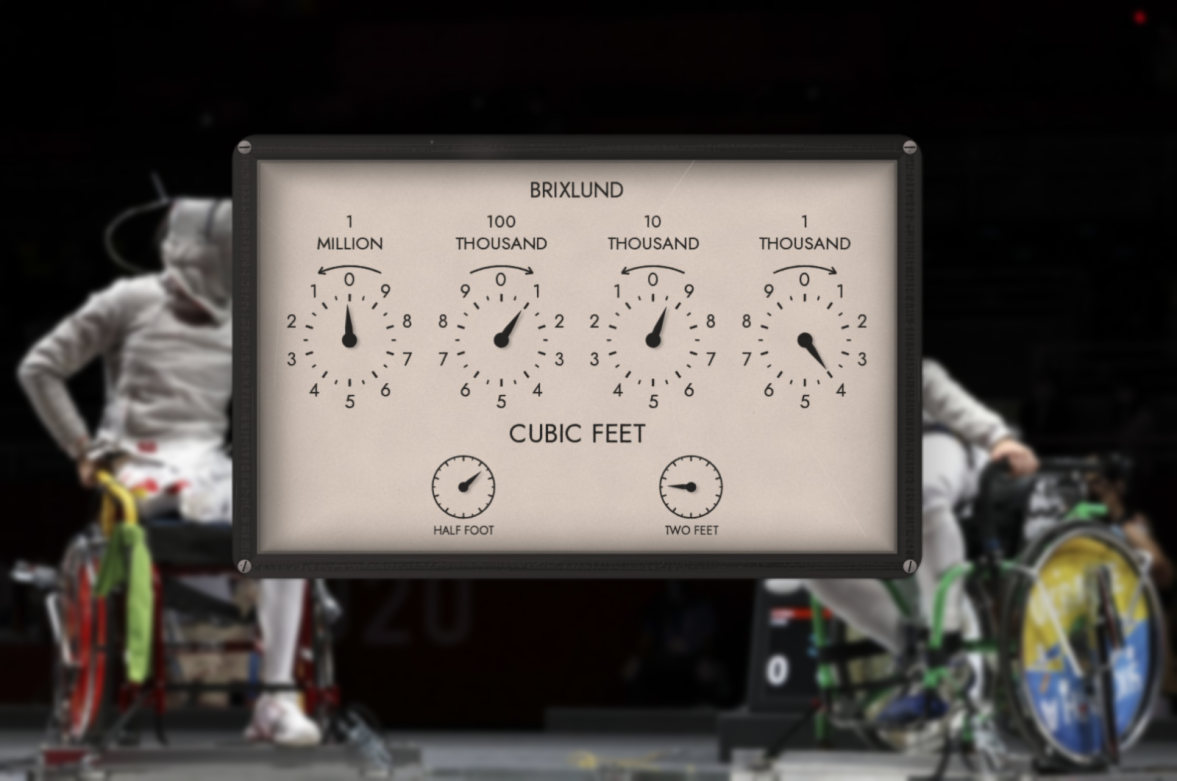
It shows {"value": 9400, "unit": "ft³"}
